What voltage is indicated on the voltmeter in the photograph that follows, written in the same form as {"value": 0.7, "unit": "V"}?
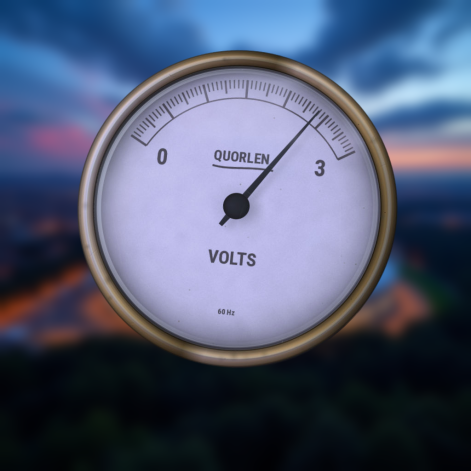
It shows {"value": 2.4, "unit": "V"}
